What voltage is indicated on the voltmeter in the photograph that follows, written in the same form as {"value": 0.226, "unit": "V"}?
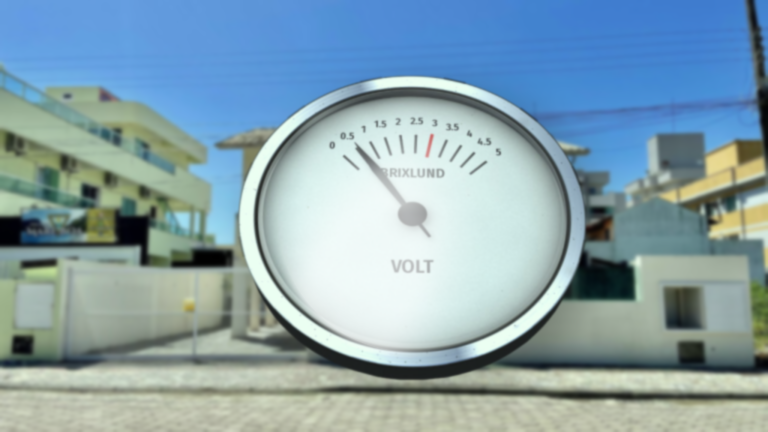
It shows {"value": 0.5, "unit": "V"}
